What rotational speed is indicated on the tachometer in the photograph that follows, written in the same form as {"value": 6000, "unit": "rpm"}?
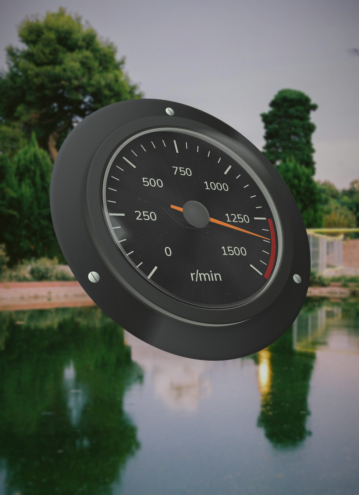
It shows {"value": 1350, "unit": "rpm"}
